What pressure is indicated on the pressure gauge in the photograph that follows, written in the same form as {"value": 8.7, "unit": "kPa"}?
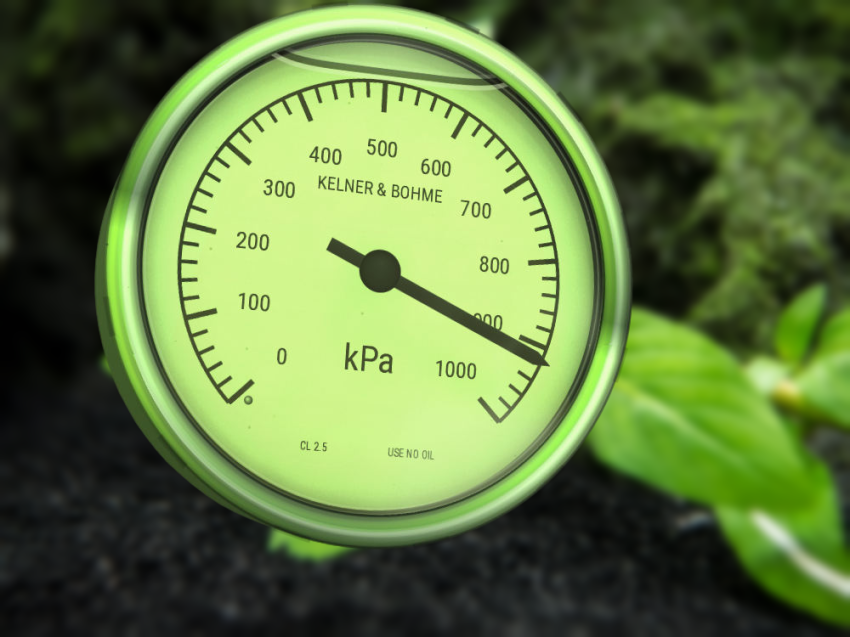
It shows {"value": 920, "unit": "kPa"}
